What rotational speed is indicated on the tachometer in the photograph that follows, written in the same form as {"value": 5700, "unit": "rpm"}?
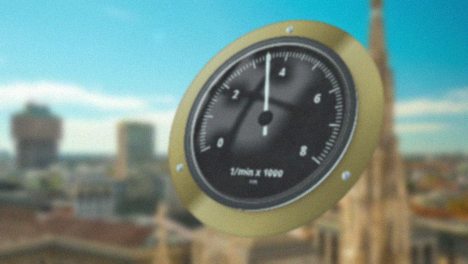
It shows {"value": 3500, "unit": "rpm"}
